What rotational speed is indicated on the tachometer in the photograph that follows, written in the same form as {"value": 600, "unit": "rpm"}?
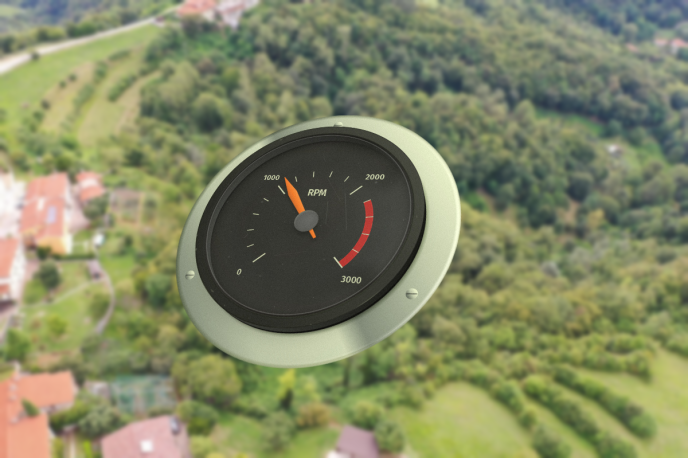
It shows {"value": 1100, "unit": "rpm"}
